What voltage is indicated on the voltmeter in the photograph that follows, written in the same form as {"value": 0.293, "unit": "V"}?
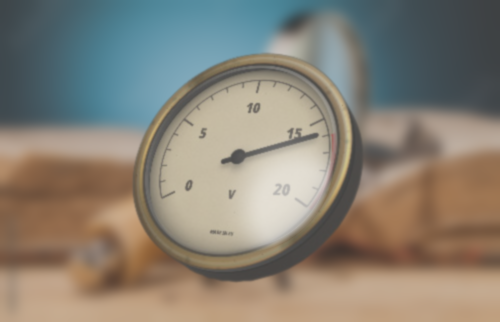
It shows {"value": 16, "unit": "V"}
